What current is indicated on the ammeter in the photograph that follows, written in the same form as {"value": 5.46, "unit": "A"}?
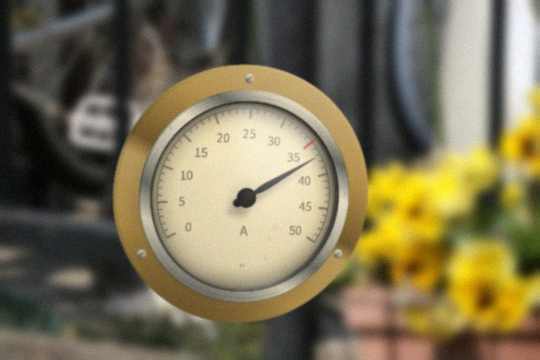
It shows {"value": 37, "unit": "A"}
